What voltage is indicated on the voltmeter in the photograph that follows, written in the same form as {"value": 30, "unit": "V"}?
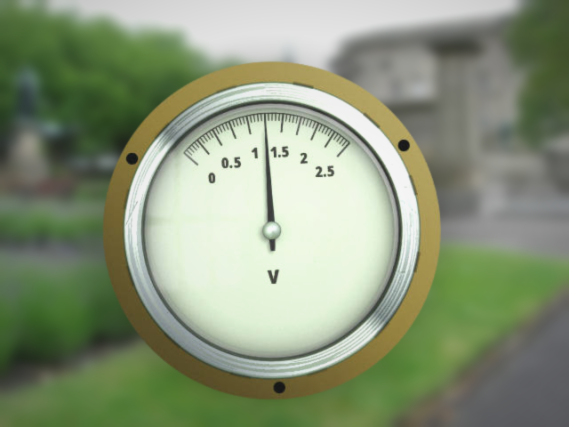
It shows {"value": 1.25, "unit": "V"}
